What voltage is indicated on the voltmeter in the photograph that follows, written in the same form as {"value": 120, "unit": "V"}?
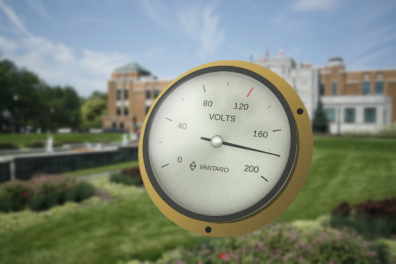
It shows {"value": 180, "unit": "V"}
